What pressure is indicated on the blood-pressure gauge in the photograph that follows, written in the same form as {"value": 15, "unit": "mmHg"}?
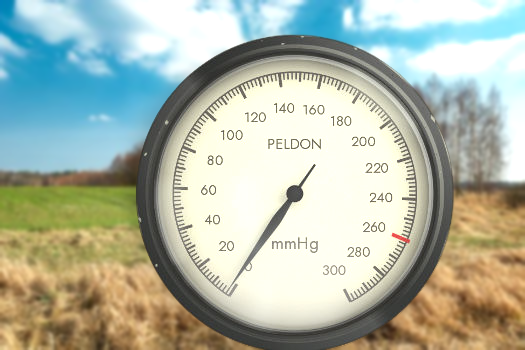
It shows {"value": 2, "unit": "mmHg"}
